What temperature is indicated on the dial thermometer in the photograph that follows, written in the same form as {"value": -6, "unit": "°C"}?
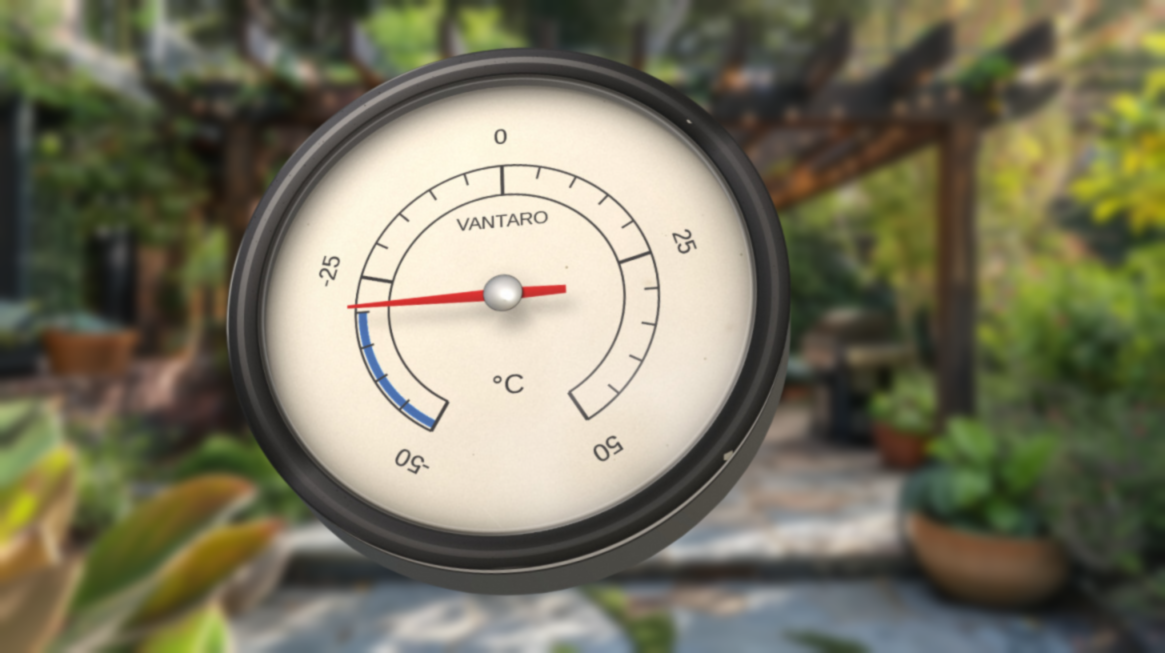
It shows {"value": -30, "unit": "°C"}
